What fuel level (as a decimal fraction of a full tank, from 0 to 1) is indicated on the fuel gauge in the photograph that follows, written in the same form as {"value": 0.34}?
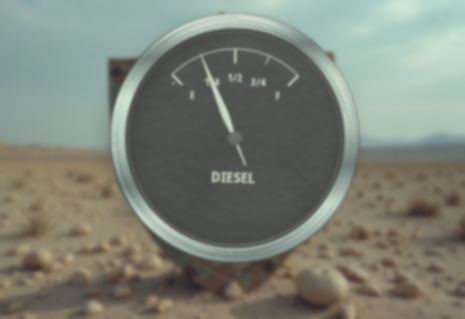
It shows {"value": 0.25}
